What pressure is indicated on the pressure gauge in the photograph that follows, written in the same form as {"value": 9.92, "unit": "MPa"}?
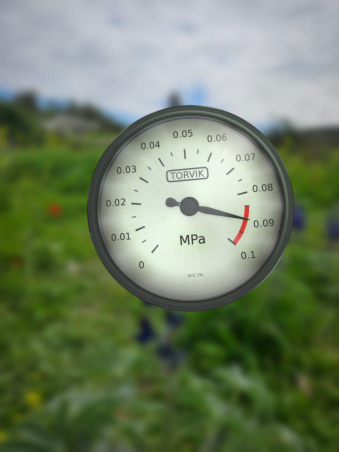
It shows {"value": 0.09, "unit": "MPa"}
